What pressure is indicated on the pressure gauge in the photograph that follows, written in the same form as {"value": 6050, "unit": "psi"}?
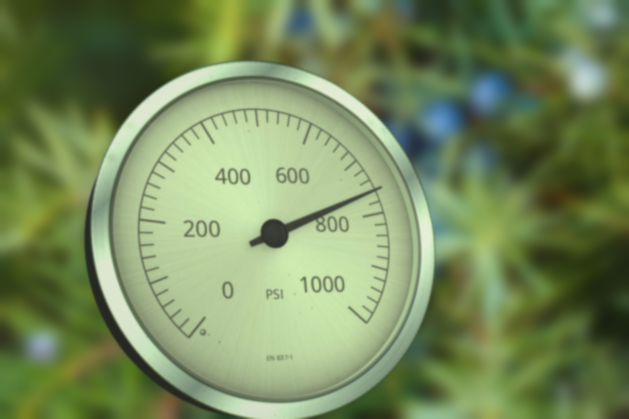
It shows {"value": 760, "unit": "psi"}
